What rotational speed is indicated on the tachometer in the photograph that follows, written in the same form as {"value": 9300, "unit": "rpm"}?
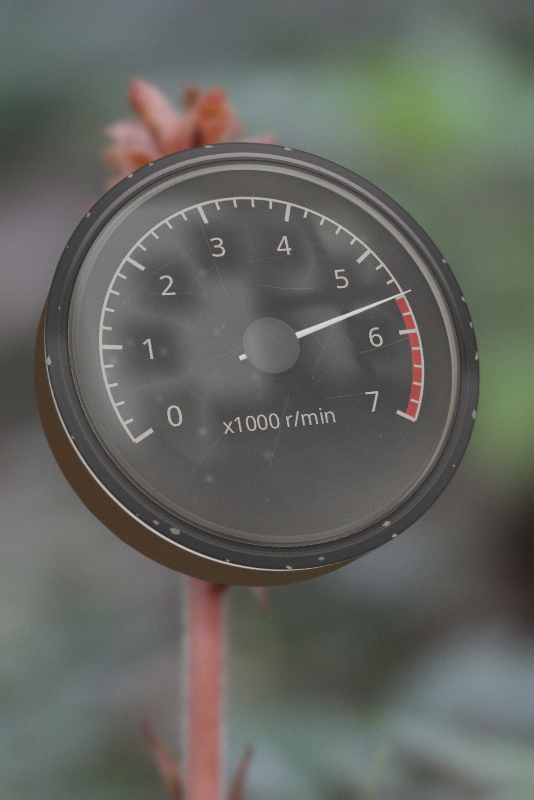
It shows {"value": 5600, "unit": "rpm"}
